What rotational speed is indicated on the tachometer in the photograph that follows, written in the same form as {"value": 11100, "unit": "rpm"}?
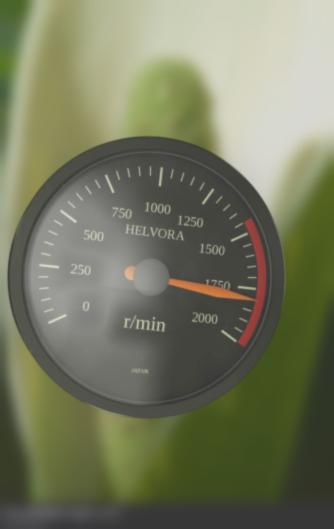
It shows {"value": 1800, "unit": "rpm"}
